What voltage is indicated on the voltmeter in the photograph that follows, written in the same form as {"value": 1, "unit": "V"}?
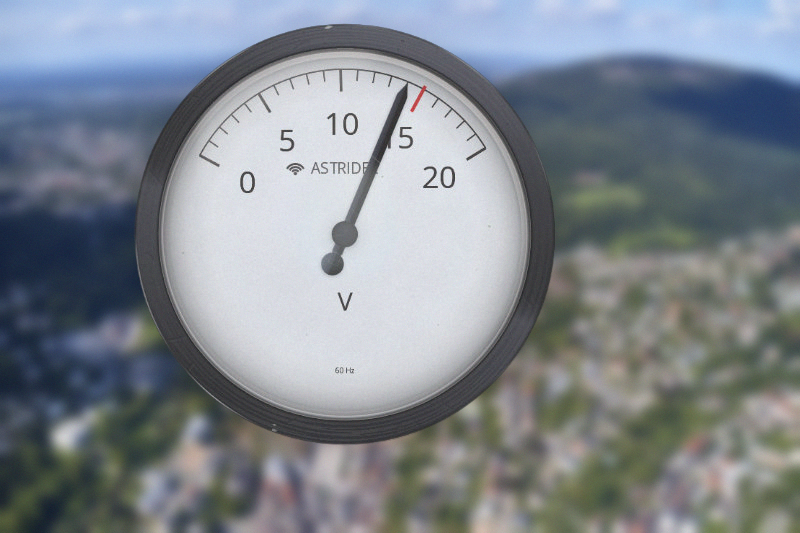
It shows {"value": 14, "unit": "V"}
